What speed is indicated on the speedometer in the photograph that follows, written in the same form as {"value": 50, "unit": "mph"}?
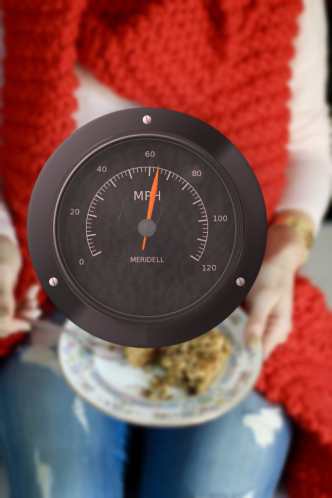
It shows {"value": 64, "unit": "mph"}
